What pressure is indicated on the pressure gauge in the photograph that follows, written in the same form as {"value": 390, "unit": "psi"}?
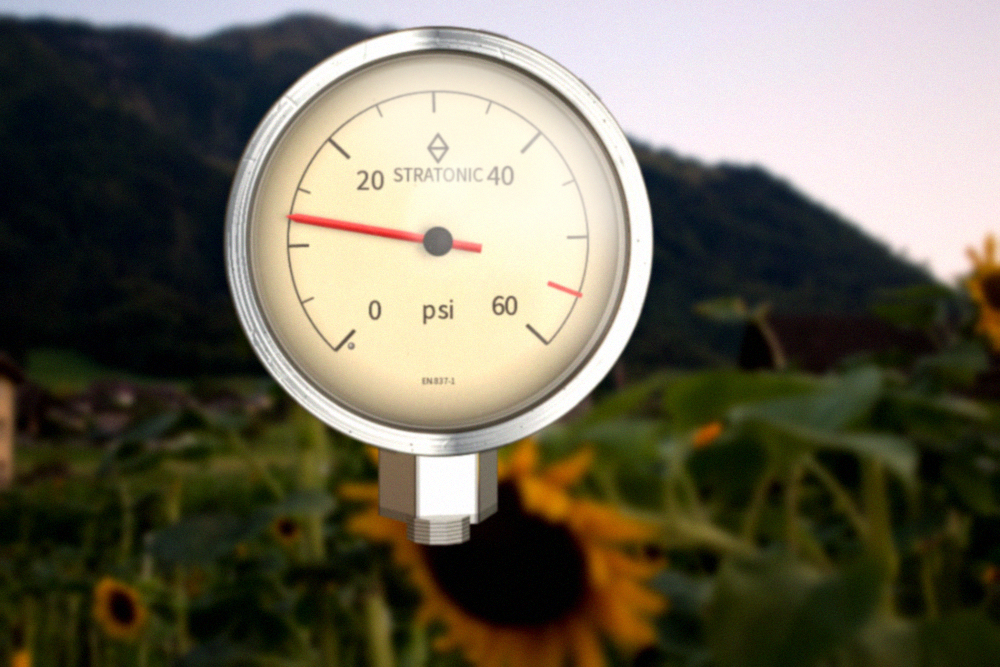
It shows {"value": 12.5, "unit": "psi"}
